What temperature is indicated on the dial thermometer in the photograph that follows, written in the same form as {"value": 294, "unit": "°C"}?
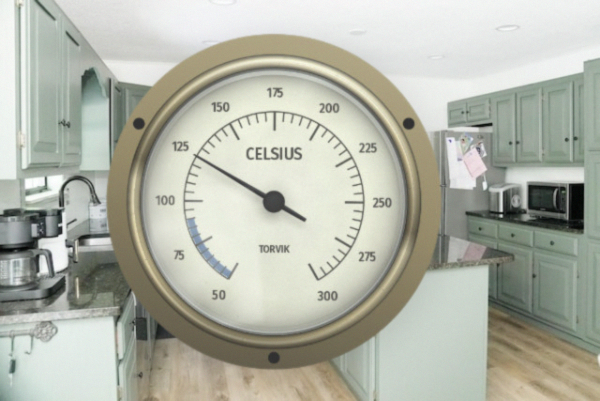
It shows {"value": 125, "unit": "°C"}
